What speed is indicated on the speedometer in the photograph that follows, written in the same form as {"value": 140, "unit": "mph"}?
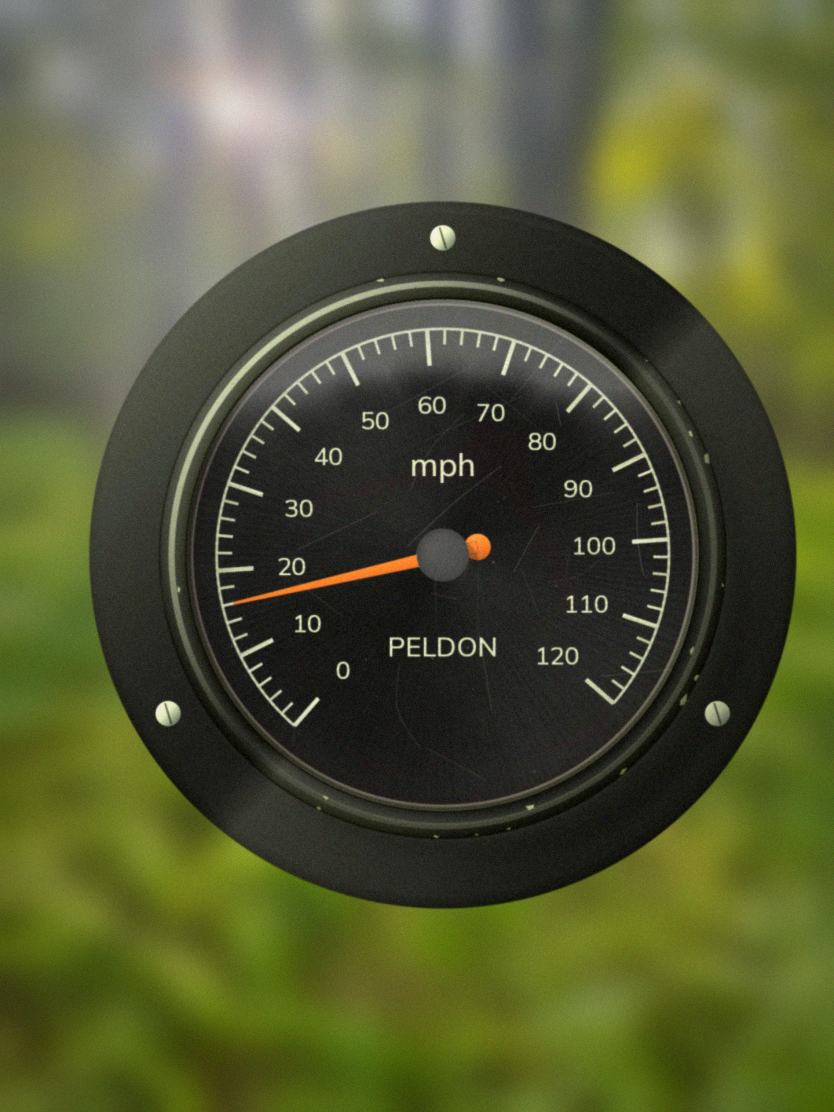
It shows {"value": 16, "unit": "mph"}
